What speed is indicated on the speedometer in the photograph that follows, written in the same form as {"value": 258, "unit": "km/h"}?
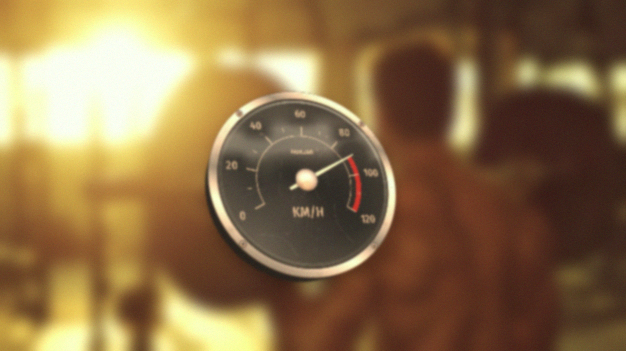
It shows {"value": 90, "unit": "km/h"}
